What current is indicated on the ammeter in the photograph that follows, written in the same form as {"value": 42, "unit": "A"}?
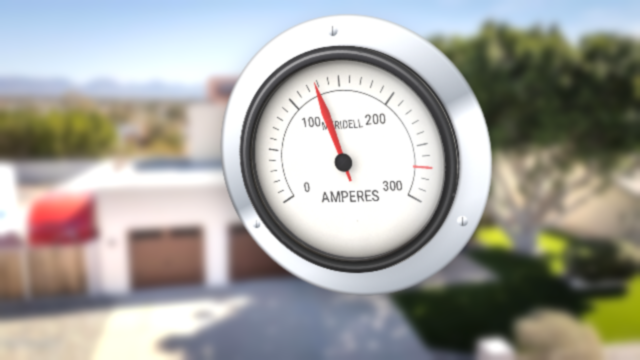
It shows {"value": 130, "unit": "A"}
